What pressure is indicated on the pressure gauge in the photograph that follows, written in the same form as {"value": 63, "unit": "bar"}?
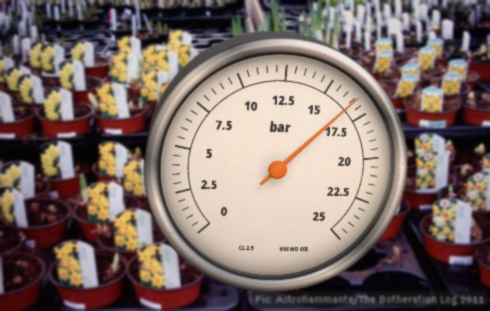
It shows {"value": 16.5, "unit": "bar"}
